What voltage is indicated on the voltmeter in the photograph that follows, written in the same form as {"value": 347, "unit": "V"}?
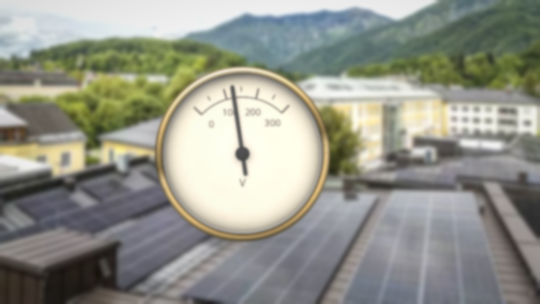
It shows {"value": 125, "unit": "V"}
